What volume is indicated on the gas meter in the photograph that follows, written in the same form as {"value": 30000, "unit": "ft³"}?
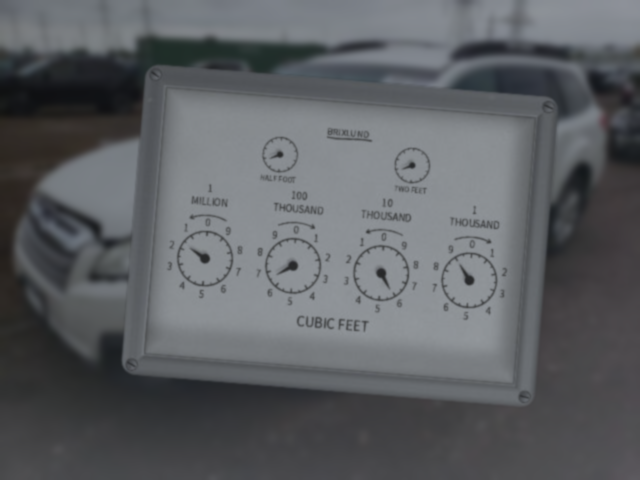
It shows {"value": 165900, "unit": "ft³"}
